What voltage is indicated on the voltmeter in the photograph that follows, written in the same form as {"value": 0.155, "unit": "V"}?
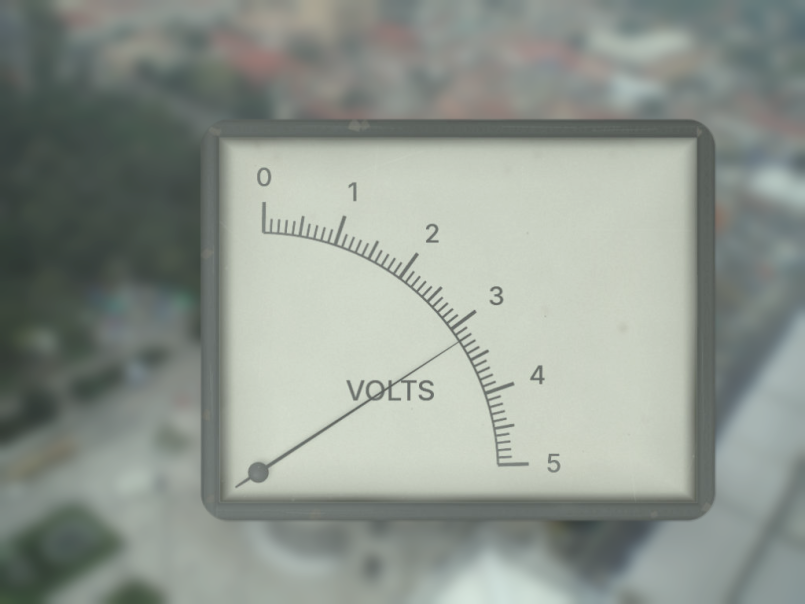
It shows {"value": 3.2, "unit": "V"}
